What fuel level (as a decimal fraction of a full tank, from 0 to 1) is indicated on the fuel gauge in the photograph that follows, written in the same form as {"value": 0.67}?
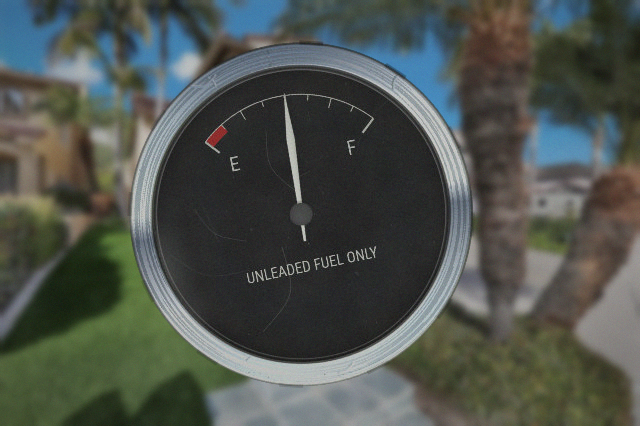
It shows {"value": 0.5}
